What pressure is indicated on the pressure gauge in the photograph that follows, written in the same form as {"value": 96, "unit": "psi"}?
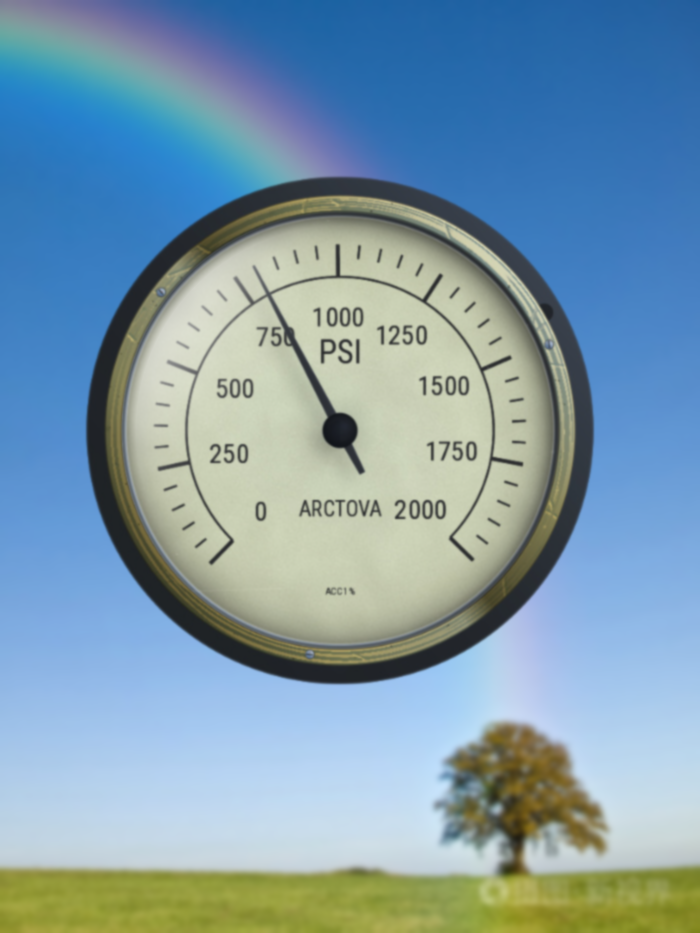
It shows {"value": 800, "unit": "psi"}
